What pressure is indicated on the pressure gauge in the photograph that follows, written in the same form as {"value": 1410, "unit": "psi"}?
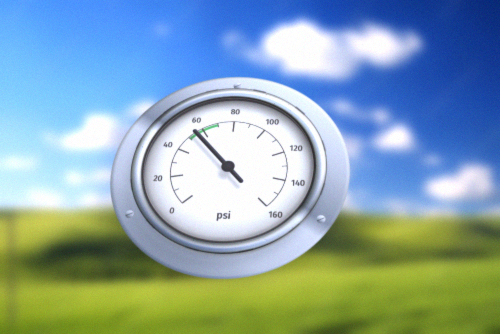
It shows {"value": 55, "unit": "psi"}
